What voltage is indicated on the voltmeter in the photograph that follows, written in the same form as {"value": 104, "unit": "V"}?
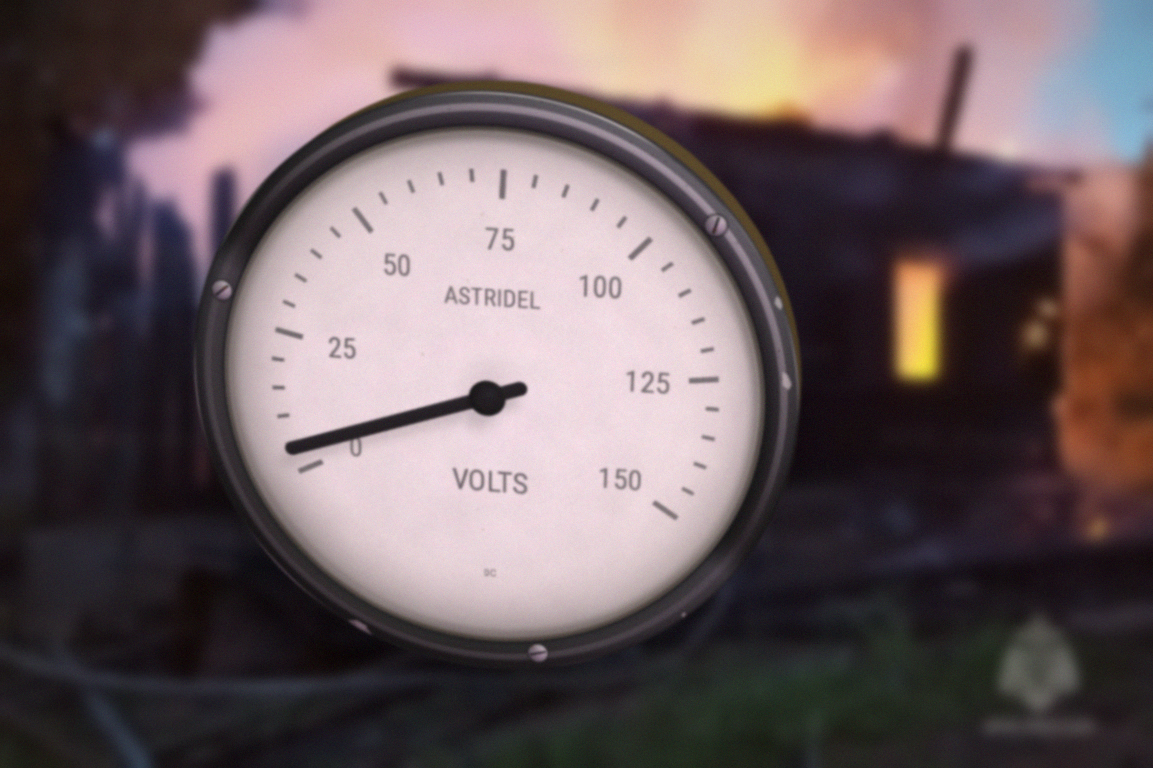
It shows {"value": 5, "unit": "V"}
